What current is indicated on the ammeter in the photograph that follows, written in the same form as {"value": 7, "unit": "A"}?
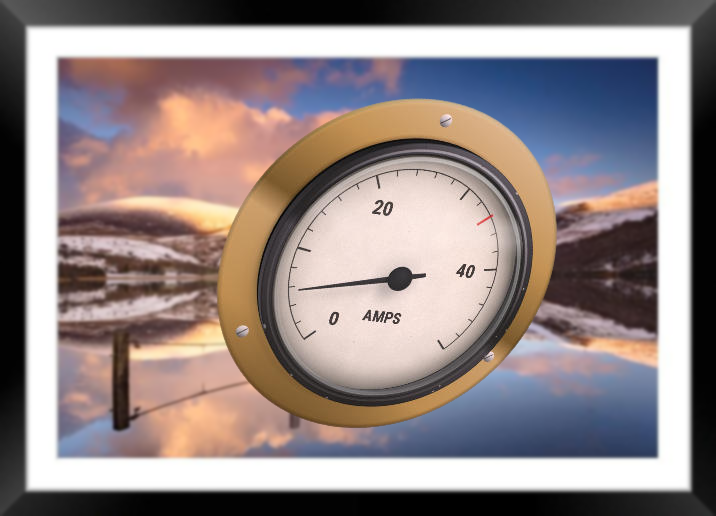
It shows {"value": 6, "unit": "A"}
